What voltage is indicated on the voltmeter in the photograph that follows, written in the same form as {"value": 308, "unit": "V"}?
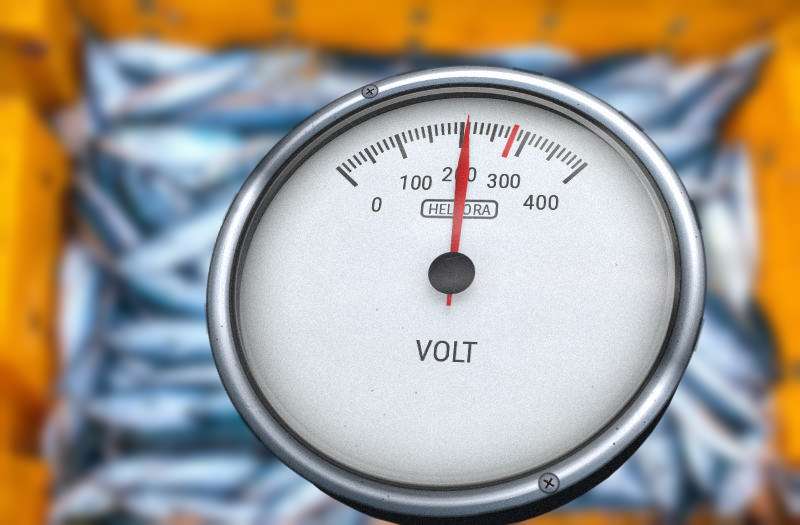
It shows {"value": 210, "unit": "V"}
